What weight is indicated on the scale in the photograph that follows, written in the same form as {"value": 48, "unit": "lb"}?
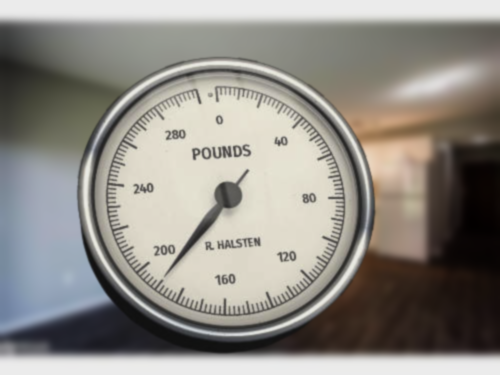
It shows {"value": 190, "unit": "lb"}
